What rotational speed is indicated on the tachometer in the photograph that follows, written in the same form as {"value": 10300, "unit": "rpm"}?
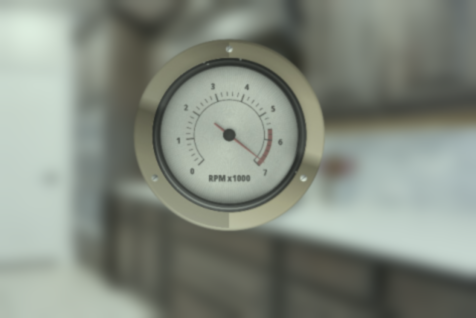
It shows {"value": 6800, "unit": "rpm"}
